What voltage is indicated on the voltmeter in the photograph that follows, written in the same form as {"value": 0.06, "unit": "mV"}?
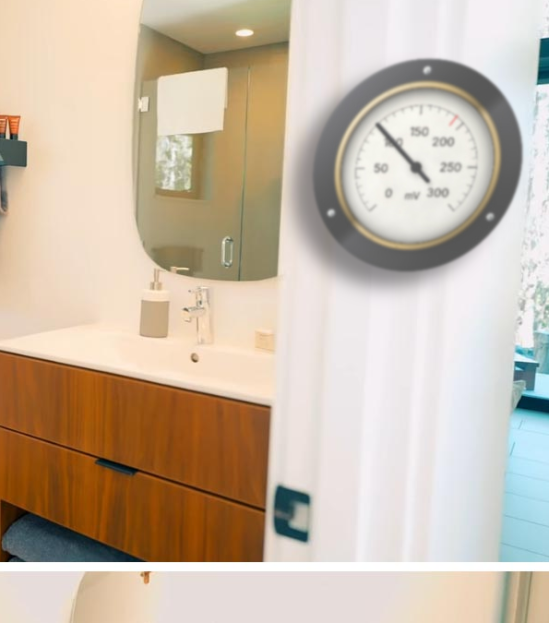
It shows {"value": 100, "unit": "mV"}
